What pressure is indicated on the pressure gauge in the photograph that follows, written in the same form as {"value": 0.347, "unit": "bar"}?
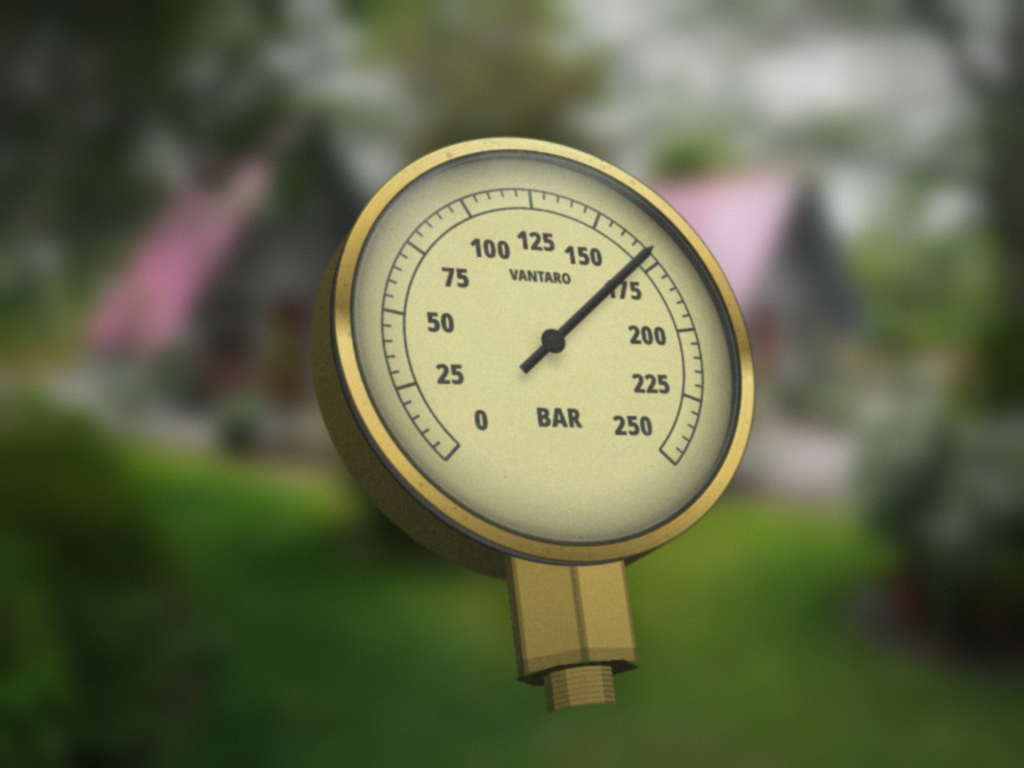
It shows {"value": 170, "unit": "bar"}
